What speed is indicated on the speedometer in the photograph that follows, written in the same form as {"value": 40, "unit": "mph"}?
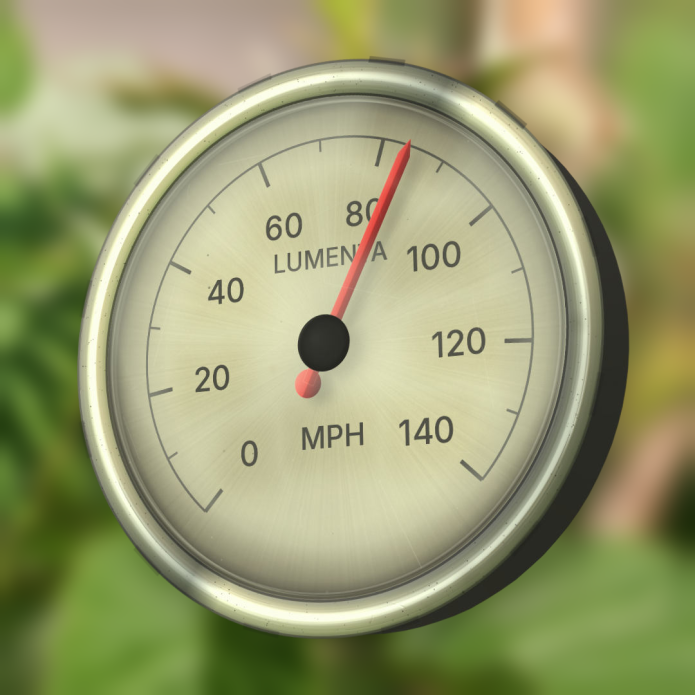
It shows {"value": 85, "unit": "mph"}
